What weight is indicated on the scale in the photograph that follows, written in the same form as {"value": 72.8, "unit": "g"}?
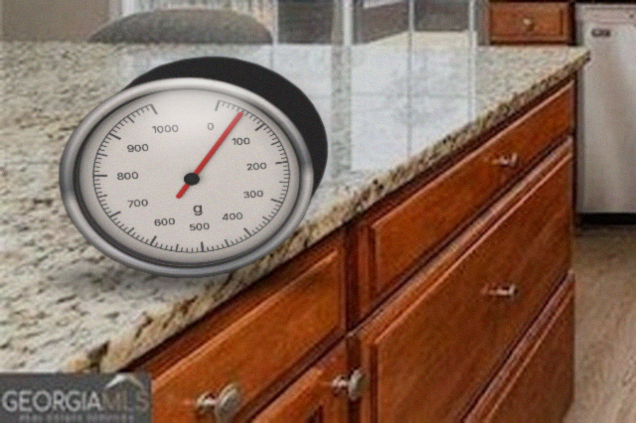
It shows {"value": 50, "unit": "g"}
